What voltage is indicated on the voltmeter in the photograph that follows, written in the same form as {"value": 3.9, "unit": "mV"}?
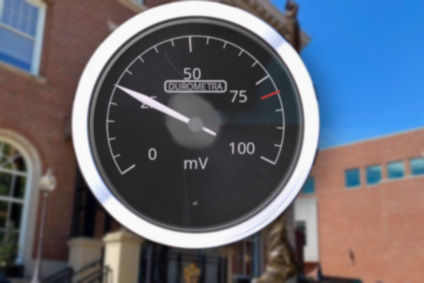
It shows {"value": 25, "unit": "mV"}
